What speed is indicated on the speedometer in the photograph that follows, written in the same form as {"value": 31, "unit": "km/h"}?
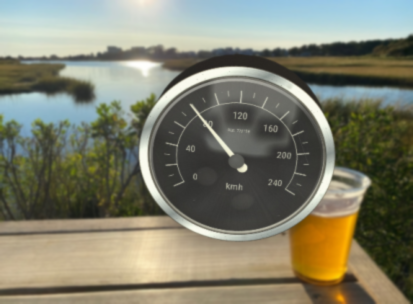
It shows {"value": 80, "unit": "km/h"}
